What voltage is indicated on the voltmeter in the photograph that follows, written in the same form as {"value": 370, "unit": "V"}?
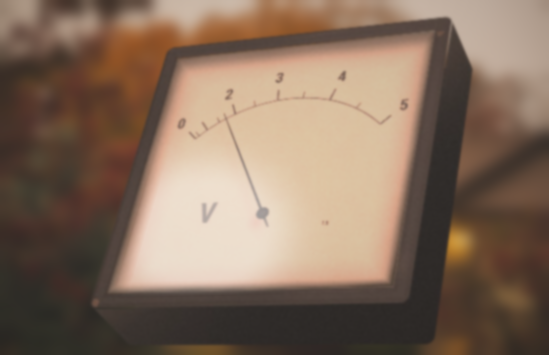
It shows {"value": 1.75, "unit": "V"}
